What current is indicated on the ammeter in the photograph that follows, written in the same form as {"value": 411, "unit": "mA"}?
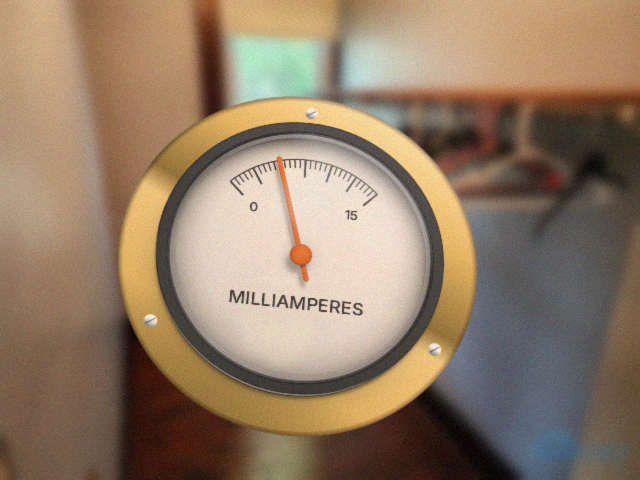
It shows {"value": 5, "unit": "mA"}
